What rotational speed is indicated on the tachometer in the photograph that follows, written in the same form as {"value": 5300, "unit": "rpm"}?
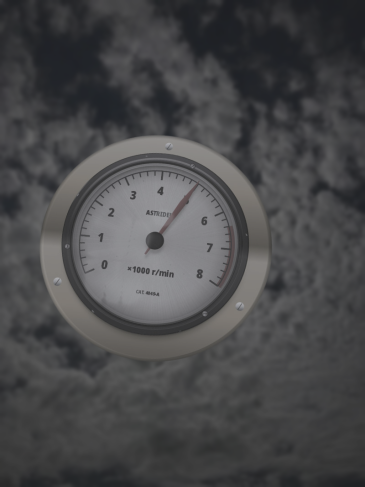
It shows {"value": 5000, "unit": "rpm"}
